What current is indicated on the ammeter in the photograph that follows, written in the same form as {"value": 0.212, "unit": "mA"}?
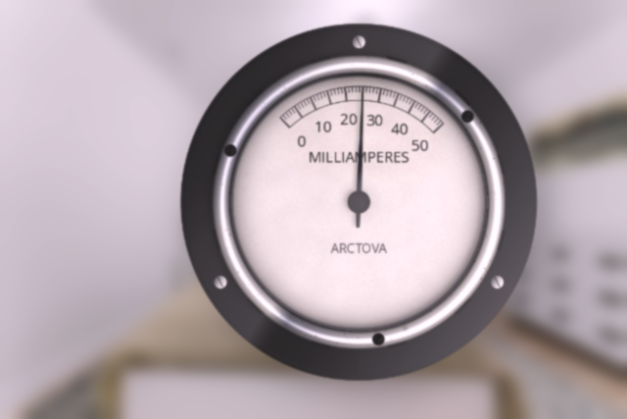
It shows {"value": 25, "unit": "mA"}
